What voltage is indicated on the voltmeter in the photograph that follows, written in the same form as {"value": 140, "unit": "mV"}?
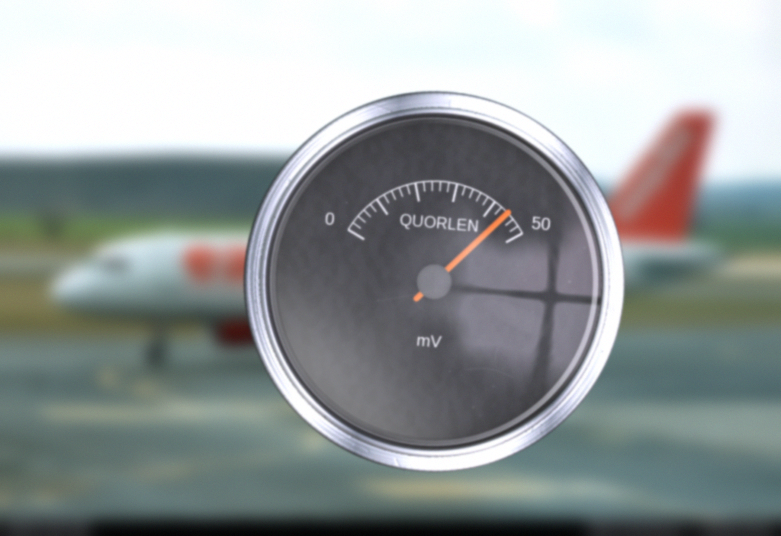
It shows {"value": 44, "unit": "mV"}
